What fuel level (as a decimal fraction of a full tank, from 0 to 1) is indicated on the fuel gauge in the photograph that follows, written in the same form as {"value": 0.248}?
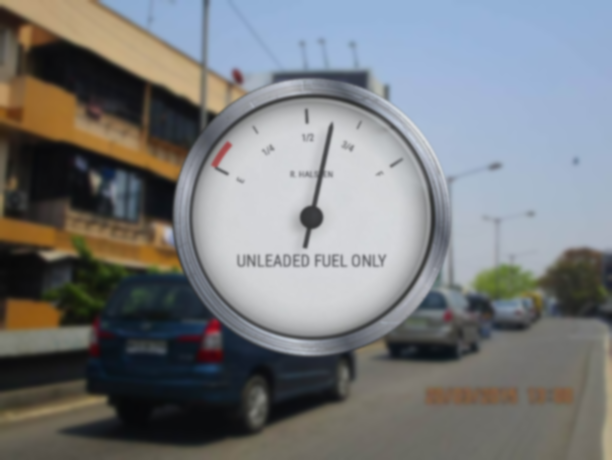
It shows {"value": 0.625}
